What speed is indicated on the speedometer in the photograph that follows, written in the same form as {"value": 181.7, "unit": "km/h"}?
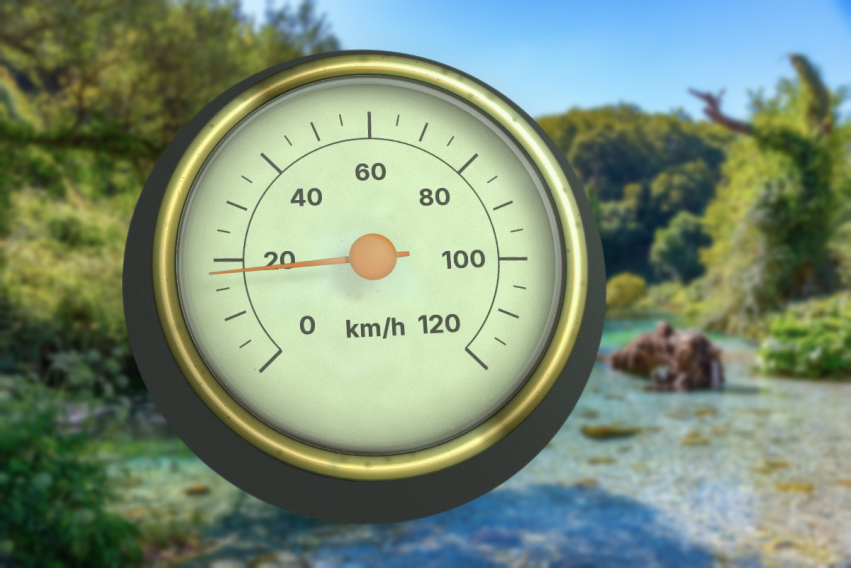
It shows {"value": 17.5, "unit": "km/h"}
